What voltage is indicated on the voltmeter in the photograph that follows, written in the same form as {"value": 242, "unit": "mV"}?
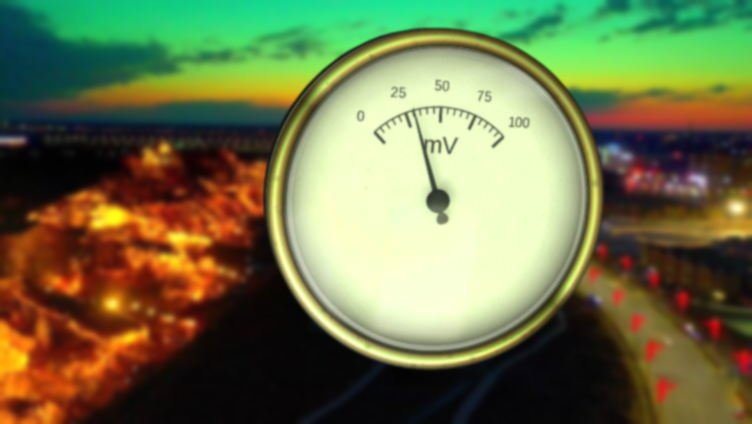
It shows {"value": 30, "unit": "mV"}
